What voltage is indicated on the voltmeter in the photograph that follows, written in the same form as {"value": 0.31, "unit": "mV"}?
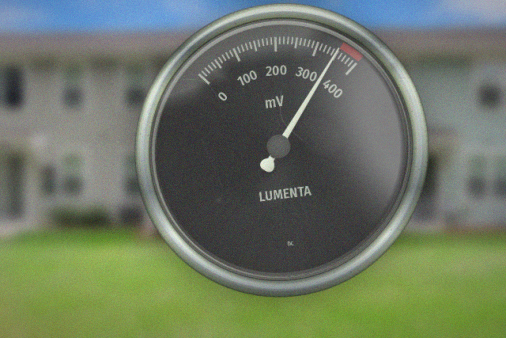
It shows {"value": 350, "unit": "mV"}
